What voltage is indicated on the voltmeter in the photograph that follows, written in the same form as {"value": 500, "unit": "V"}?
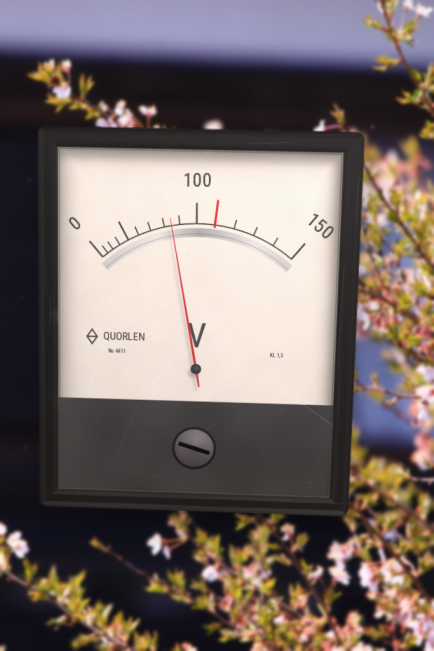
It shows {"value": 85, "unit": "V"}
